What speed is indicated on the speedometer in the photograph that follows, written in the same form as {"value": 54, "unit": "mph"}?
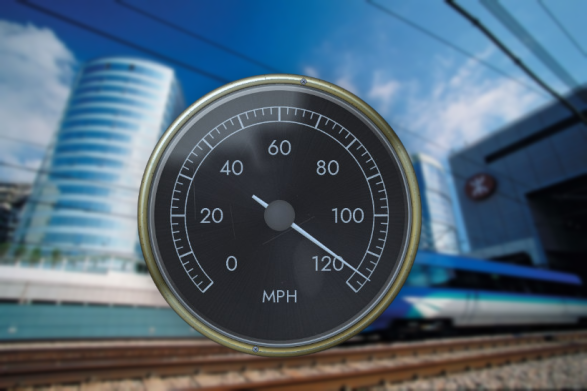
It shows {"value": 116, "unit": "mph"}
